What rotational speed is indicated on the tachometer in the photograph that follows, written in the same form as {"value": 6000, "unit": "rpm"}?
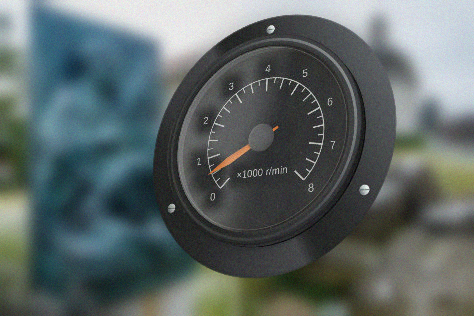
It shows {"value": 500, "unit": "rpm"}
